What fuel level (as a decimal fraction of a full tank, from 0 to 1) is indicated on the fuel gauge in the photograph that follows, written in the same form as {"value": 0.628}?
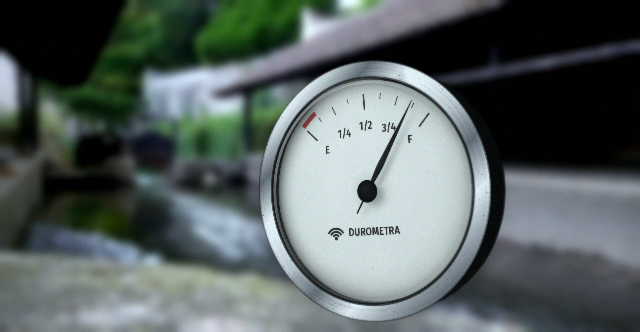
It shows {"value": 0.875}
